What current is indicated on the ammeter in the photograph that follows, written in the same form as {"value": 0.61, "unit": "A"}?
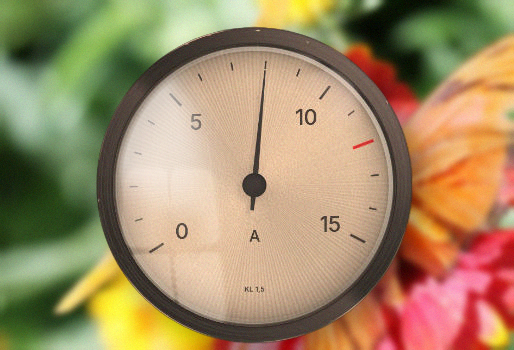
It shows {"value": 8, "unit": "A"}
